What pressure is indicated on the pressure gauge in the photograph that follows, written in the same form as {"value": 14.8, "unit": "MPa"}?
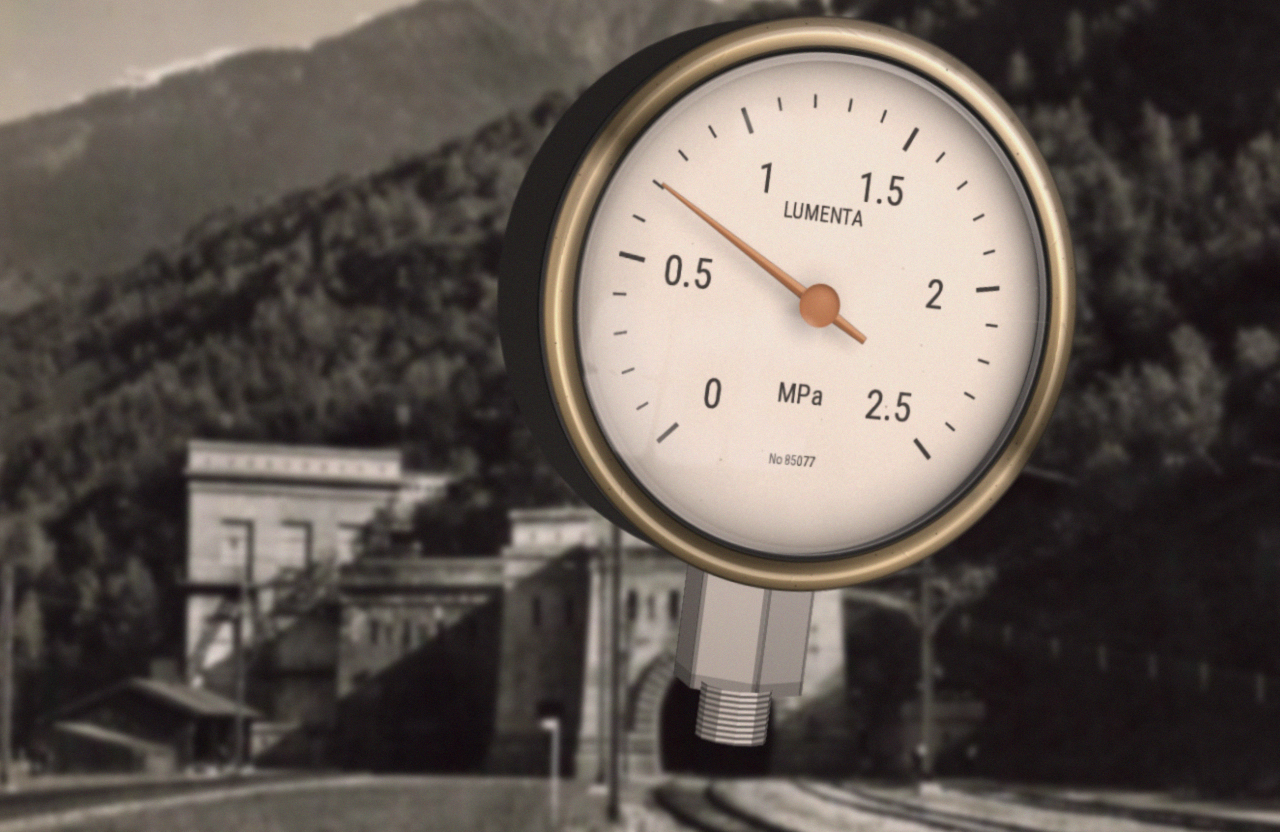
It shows {"value": 0.7, "unit": "MPa"}
